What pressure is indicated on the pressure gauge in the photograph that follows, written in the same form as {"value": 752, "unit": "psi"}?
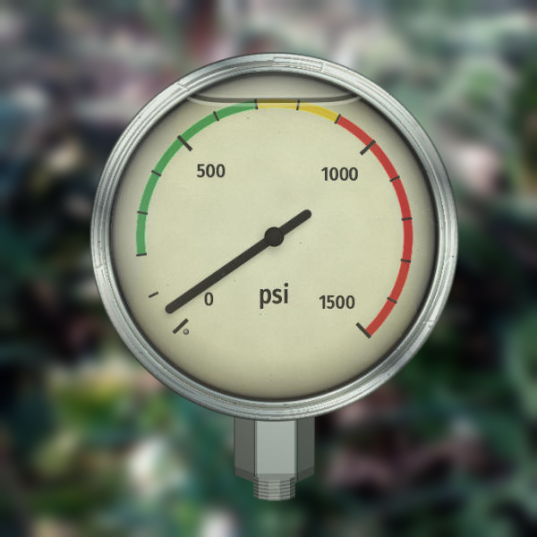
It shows {"value": 50, "unit": "psi"}
